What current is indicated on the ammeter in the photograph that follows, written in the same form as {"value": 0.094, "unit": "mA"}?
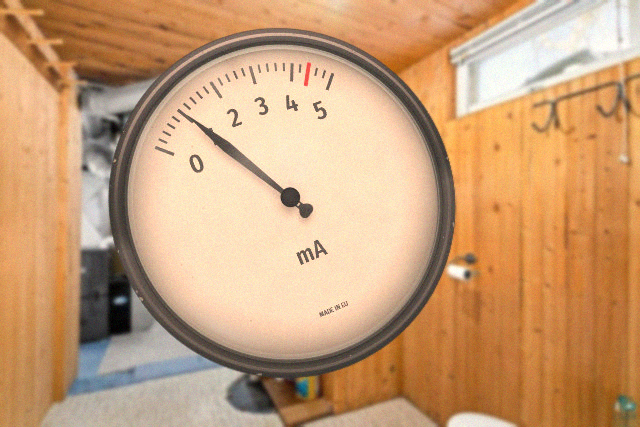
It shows {"value": 1, "unit": "mA"}
